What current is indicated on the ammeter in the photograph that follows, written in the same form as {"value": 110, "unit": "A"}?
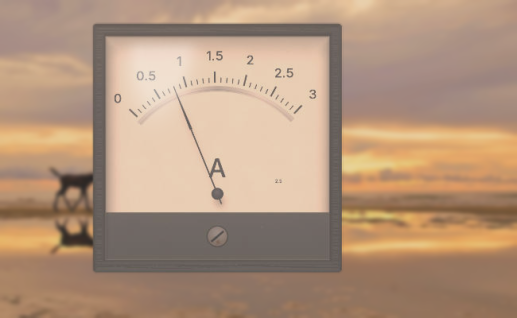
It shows {"value": 0.8, "unit": "A"}
